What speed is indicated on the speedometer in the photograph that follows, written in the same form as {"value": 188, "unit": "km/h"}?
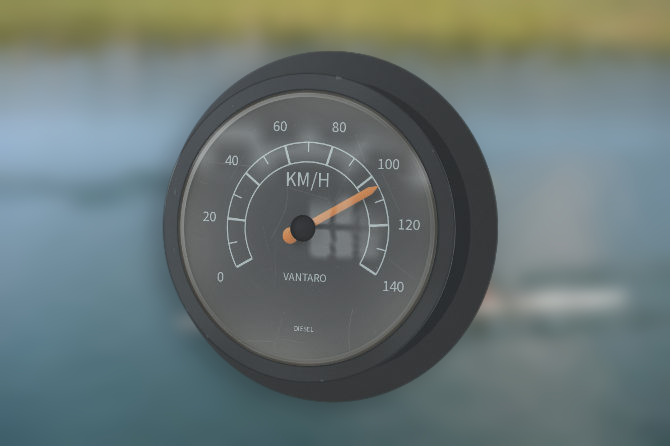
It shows {"value": 105, "unit": "km/h"}
